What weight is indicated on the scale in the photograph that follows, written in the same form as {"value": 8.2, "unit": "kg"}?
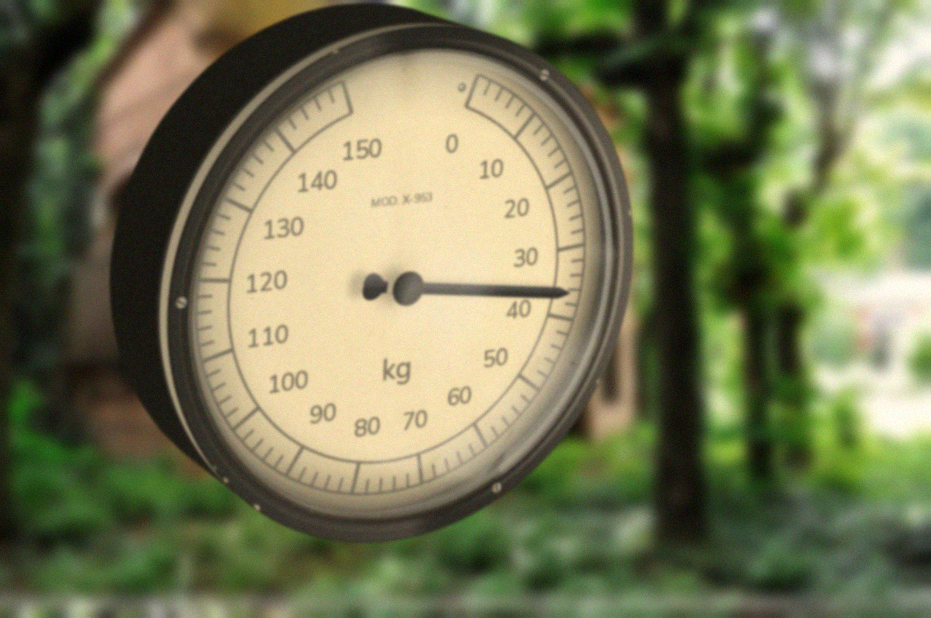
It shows {"value": 36, "unit": "kg"}
